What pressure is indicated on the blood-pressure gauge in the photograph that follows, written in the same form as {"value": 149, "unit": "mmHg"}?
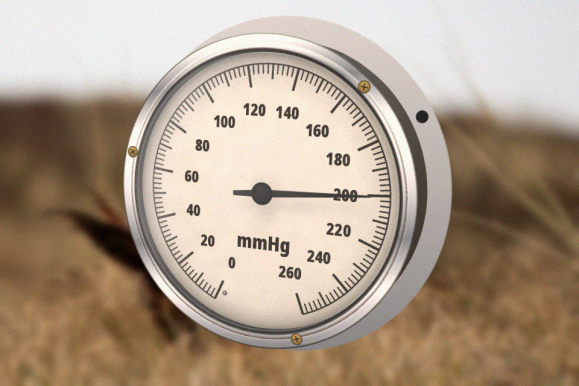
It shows {"value": 200, "unit": "mmHg"}
